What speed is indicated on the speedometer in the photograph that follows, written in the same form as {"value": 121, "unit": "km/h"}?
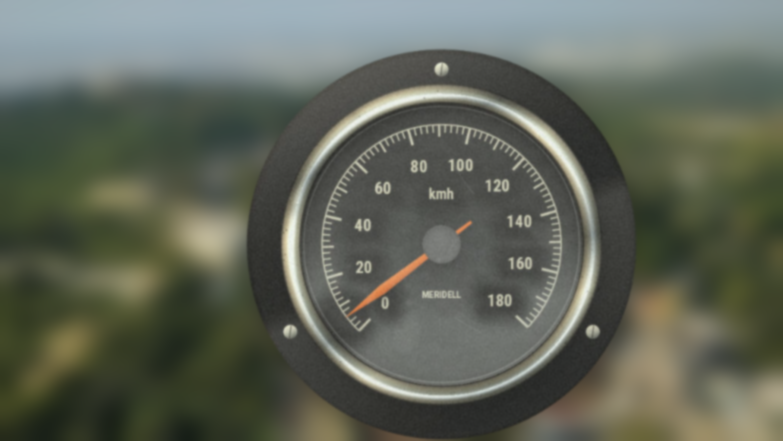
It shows {"value": 6, "unit": "km/h"}
